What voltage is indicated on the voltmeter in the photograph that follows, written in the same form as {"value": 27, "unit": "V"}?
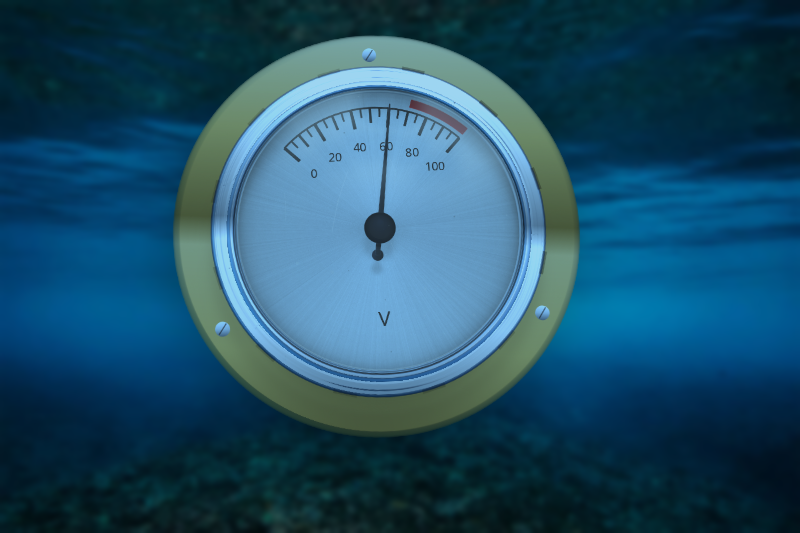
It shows {"value": 60, "unit": "V"}
